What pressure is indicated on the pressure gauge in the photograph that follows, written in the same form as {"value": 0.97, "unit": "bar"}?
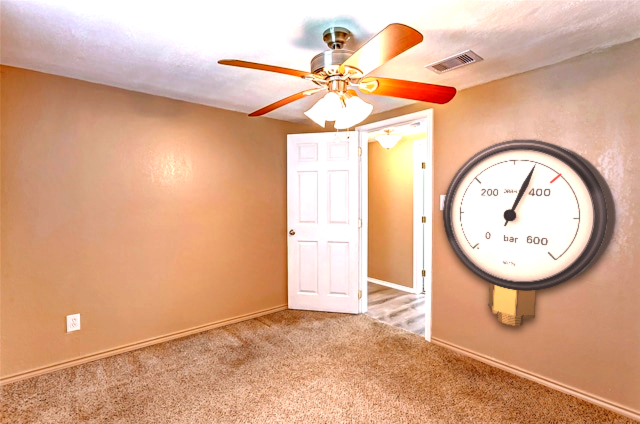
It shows {"value": 350, "unit": "bar"}
